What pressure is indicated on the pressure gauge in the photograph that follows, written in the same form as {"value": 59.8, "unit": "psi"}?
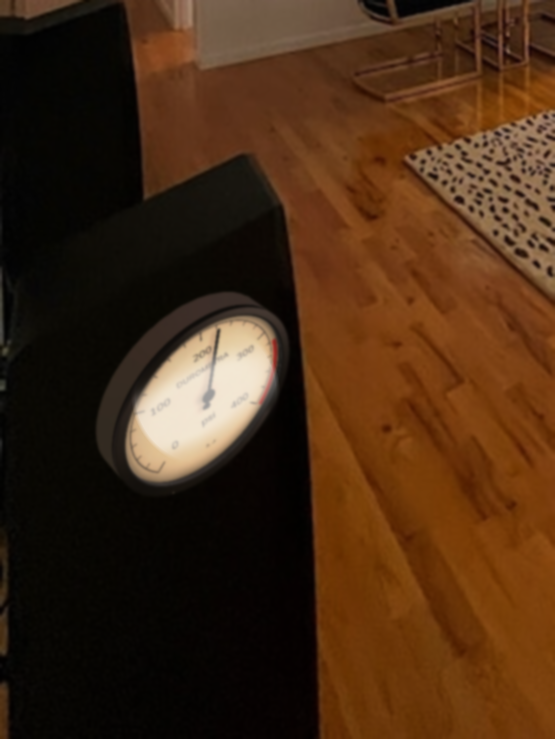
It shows {"value": 220, "unit": "psi"}
